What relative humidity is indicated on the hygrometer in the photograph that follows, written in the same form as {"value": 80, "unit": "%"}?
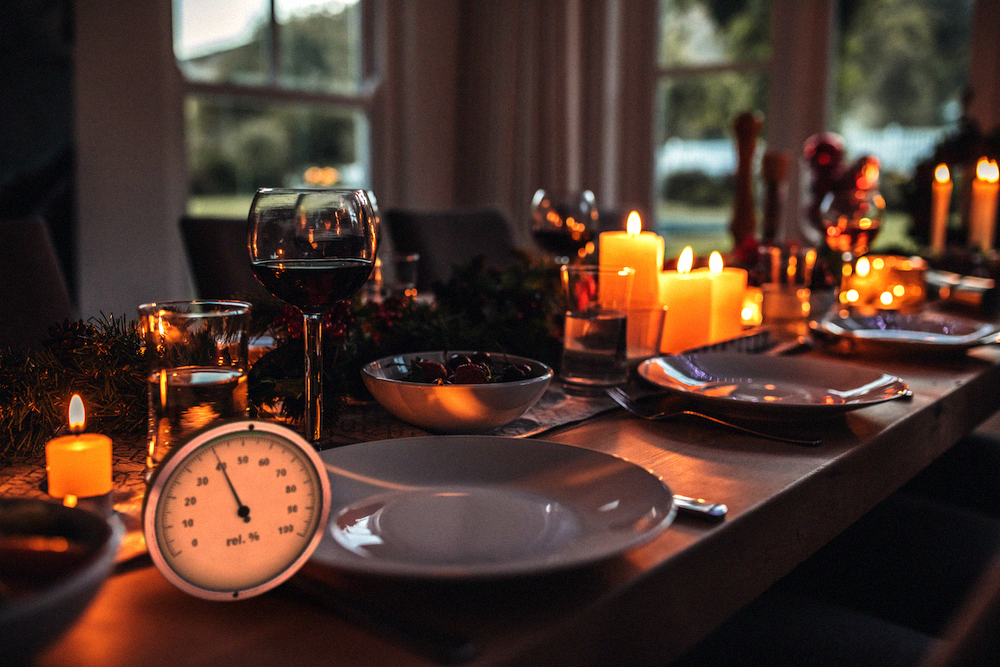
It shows {"value": 40, "unit": "%"}
